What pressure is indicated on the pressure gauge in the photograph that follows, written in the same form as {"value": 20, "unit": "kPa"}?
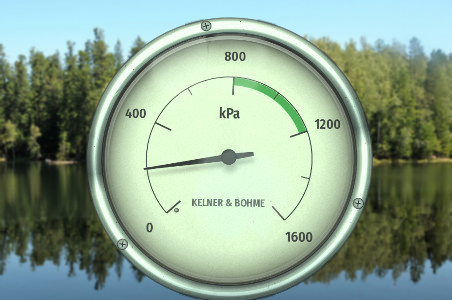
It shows {"value": 200, "unit": "kPa"}
